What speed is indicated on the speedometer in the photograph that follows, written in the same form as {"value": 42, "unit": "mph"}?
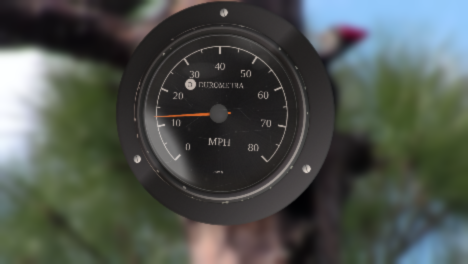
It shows {"value": 12.5, "unit": "mph"}
